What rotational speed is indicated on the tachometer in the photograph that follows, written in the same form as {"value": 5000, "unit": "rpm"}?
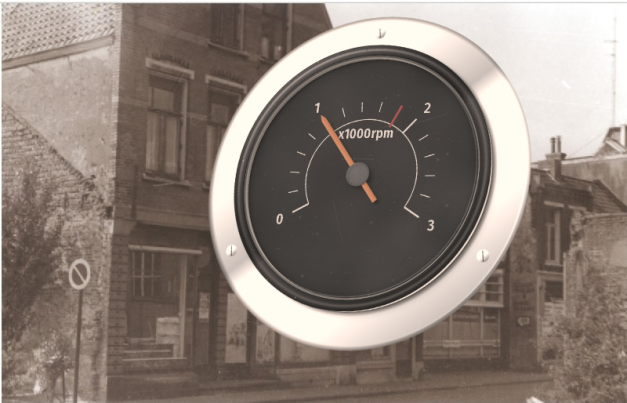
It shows {"value": 1000, "unit": "rpm"}
